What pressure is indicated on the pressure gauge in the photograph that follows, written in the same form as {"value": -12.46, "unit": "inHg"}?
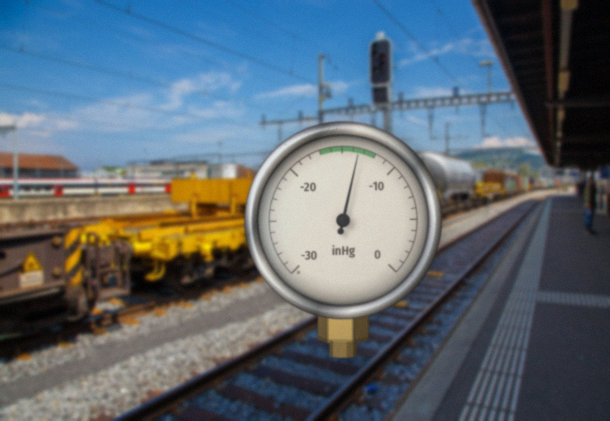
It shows {"value": -13.5, "unit": "inHg"}
